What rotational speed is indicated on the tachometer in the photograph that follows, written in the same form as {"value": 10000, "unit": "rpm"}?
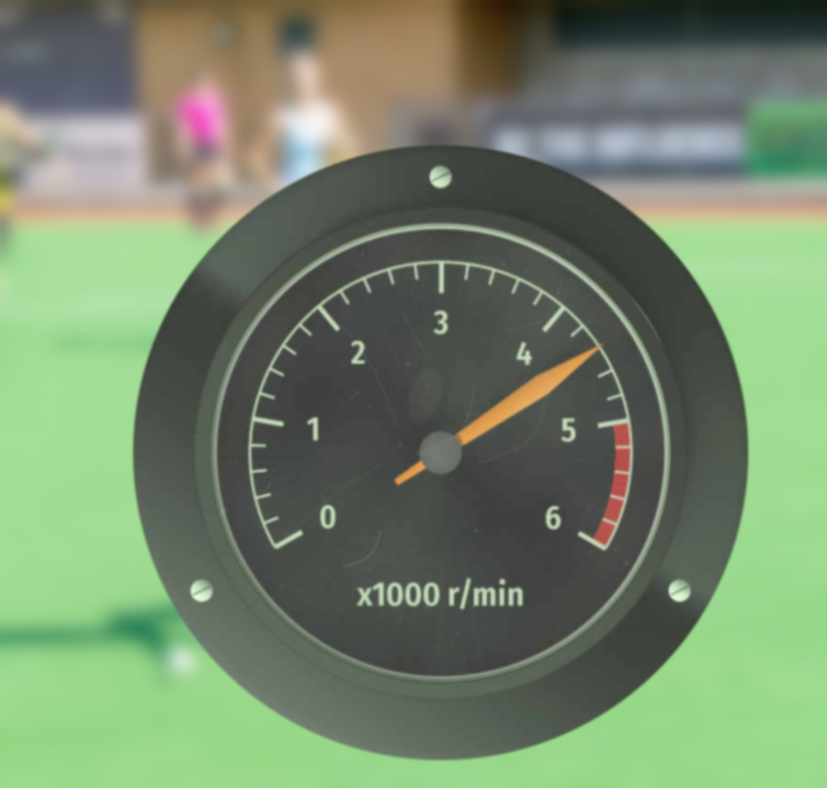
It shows {"value": 4400, "unit": "rpm"}
